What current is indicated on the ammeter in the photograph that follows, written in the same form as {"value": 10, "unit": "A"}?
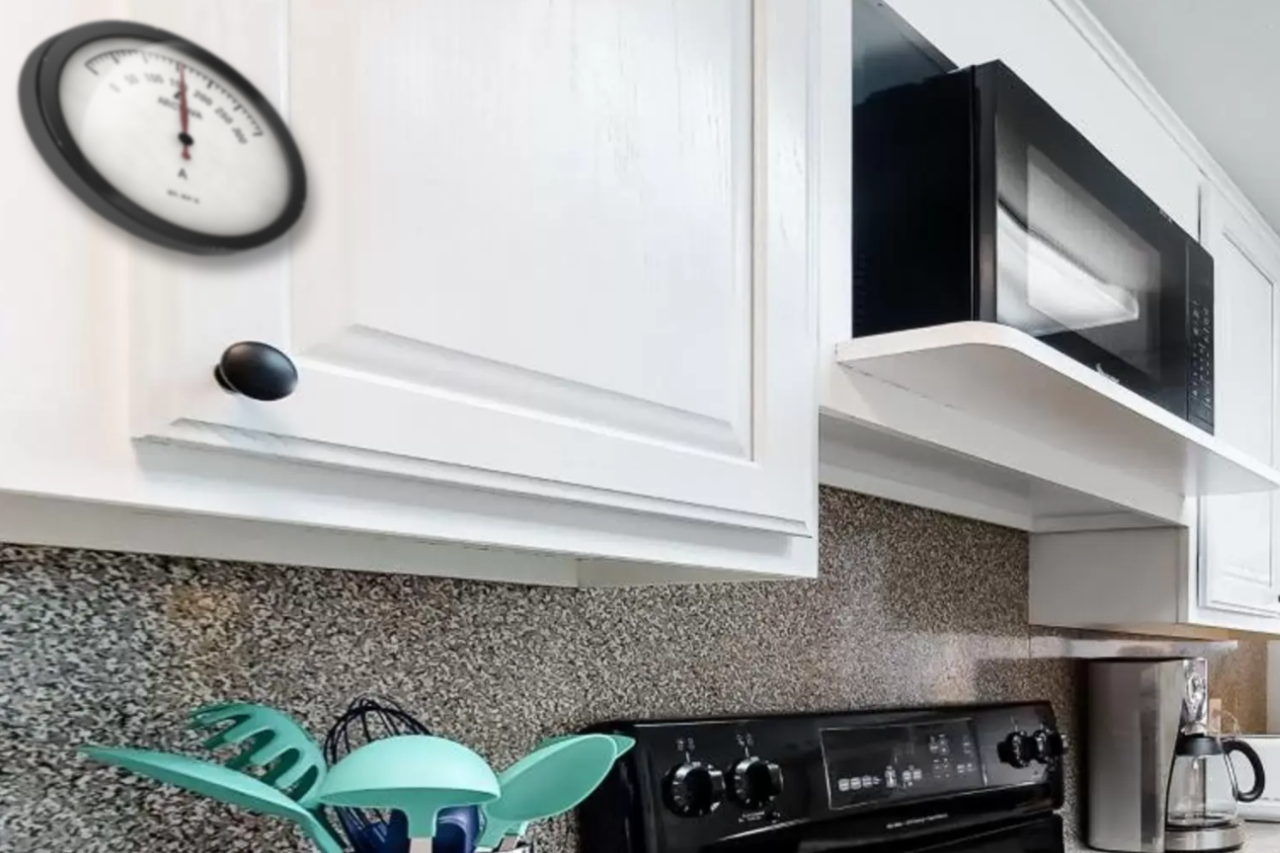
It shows {"value": 150, "unit": "A"}
